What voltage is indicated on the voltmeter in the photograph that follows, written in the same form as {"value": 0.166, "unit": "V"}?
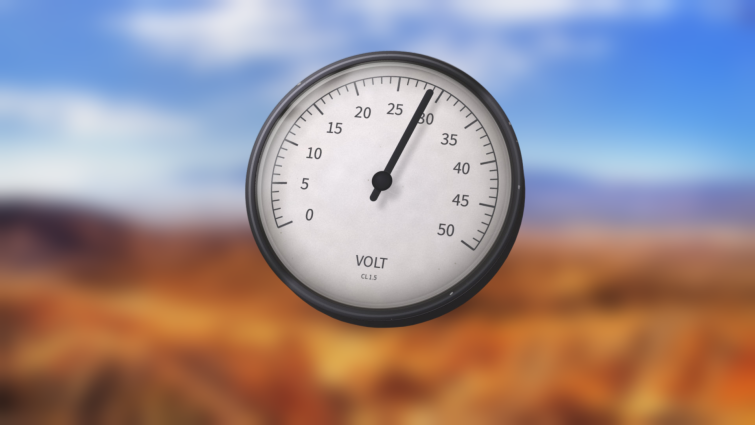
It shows {"value": 29, "unit": "V"}
